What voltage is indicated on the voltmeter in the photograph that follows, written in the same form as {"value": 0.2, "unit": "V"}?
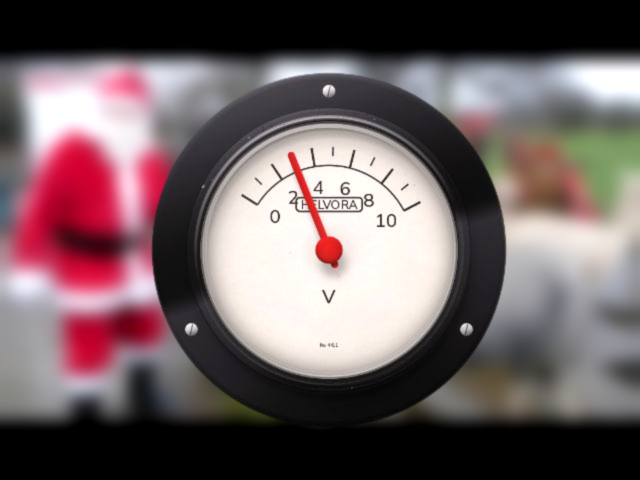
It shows {"value": 3, "unit": "V"}
